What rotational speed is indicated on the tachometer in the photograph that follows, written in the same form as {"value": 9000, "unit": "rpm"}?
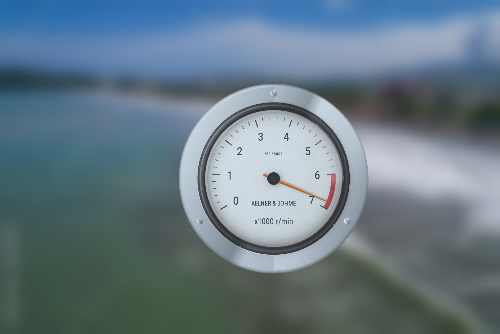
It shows {"value": 6800, "unit": "rpm"}
